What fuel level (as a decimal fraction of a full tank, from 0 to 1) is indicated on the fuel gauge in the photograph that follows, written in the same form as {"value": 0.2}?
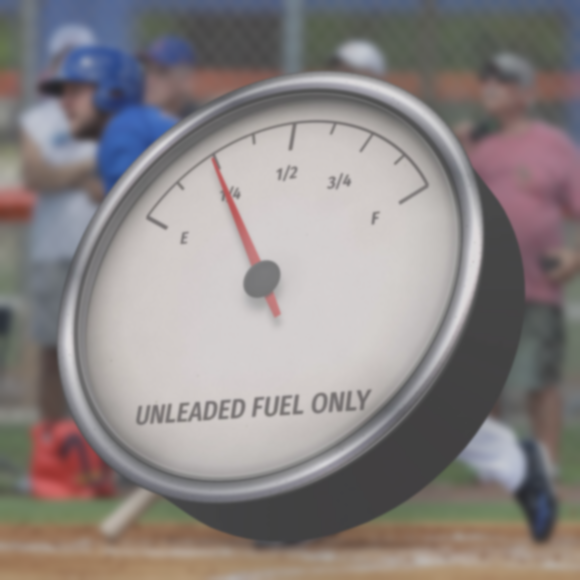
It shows {"value": 0.25}
